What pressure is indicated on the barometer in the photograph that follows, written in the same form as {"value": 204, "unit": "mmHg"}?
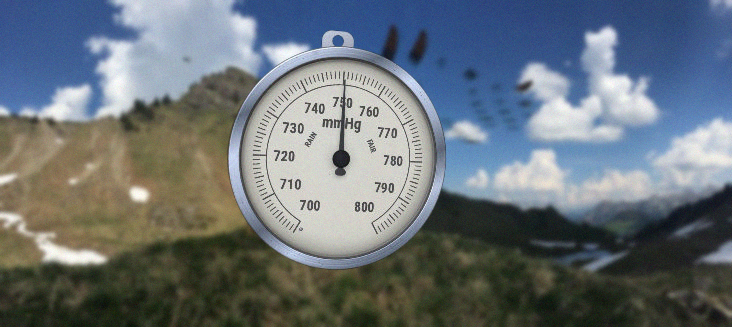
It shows {"value": 750, "unit": "mmHg"}
